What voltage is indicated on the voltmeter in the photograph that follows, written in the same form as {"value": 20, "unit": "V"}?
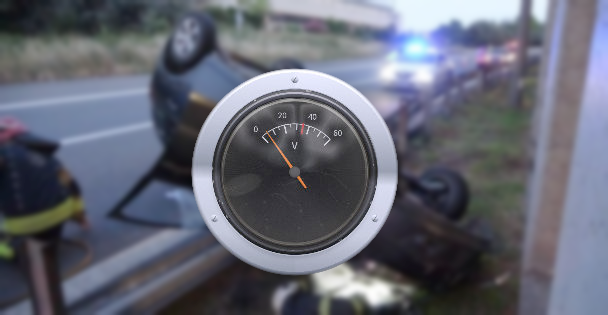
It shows {"value": 5, "unit": "V"}
